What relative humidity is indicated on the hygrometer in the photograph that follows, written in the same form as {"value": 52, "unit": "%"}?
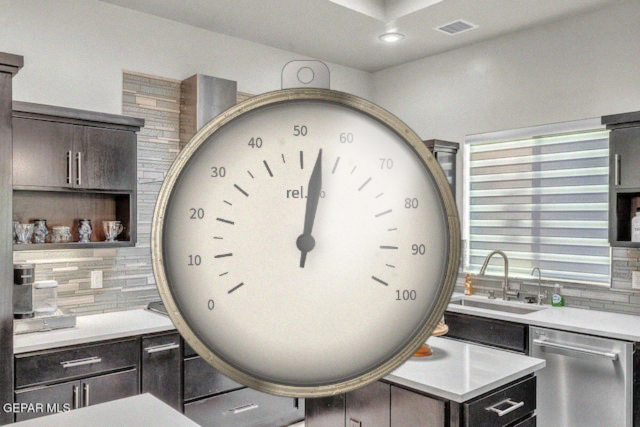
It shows {"value": 55, "unit": "%"}
